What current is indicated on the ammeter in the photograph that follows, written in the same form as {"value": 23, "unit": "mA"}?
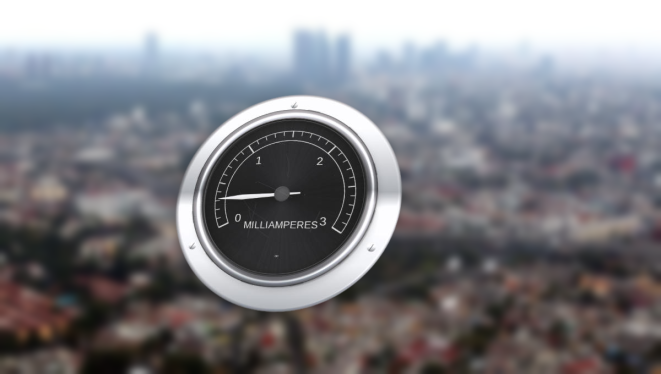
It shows {"value": 0.3, "unit": "mA"}
